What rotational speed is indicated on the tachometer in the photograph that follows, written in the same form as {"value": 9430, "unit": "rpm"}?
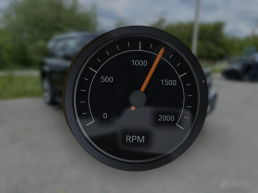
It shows {"value": 1200, "unit": "rpm"}
